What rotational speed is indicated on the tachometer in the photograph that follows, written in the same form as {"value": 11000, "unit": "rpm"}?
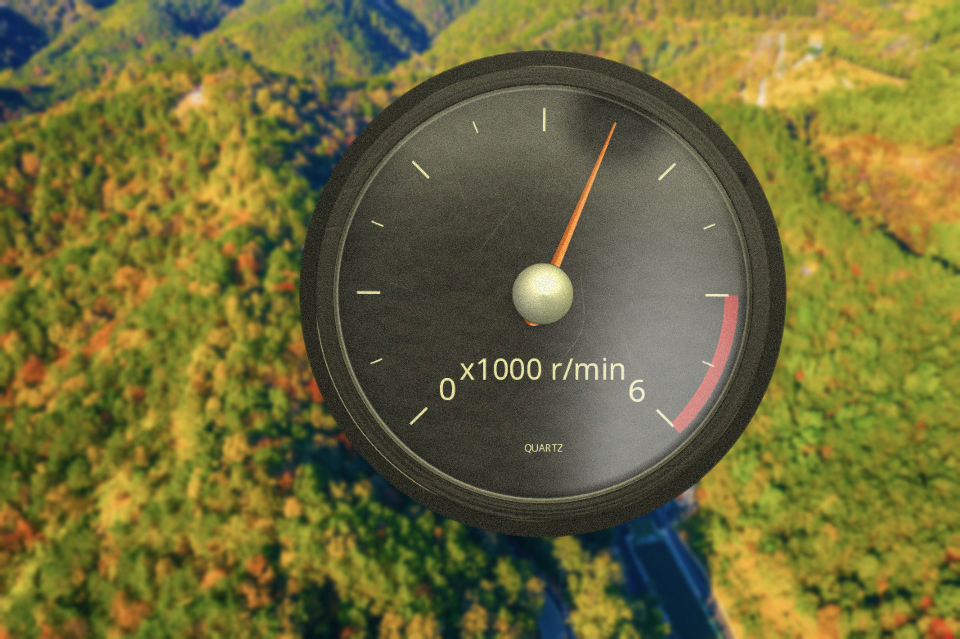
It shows {"value": 3500, "unit": "rpm"}
